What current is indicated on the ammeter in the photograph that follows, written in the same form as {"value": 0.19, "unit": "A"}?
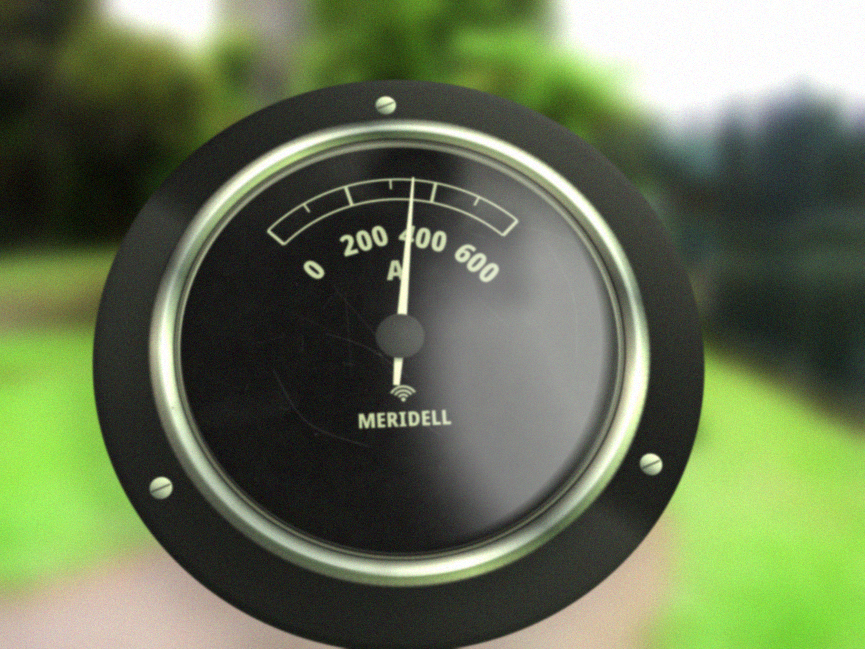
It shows {"value": 350, "unit": "A"}
